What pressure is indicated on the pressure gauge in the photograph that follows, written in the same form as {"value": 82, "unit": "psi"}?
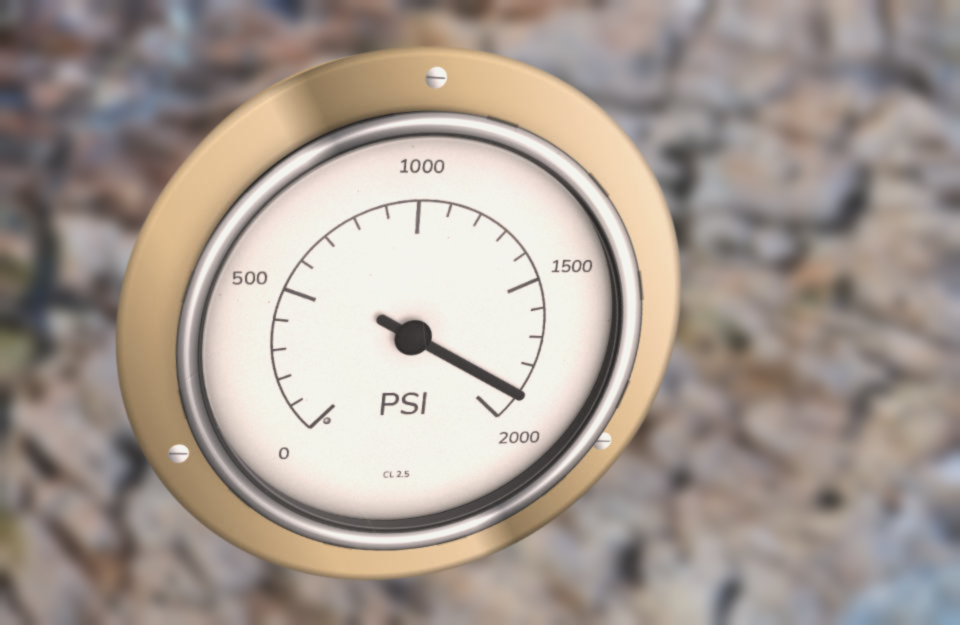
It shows {"value": 1900, "unit": "psi"}
